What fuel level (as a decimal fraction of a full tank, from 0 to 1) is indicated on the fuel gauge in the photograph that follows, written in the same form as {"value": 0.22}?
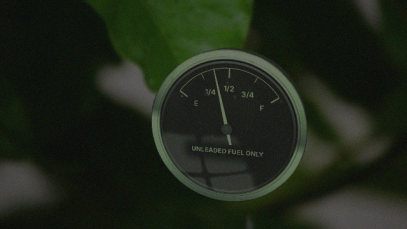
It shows {"value": 0.375}
